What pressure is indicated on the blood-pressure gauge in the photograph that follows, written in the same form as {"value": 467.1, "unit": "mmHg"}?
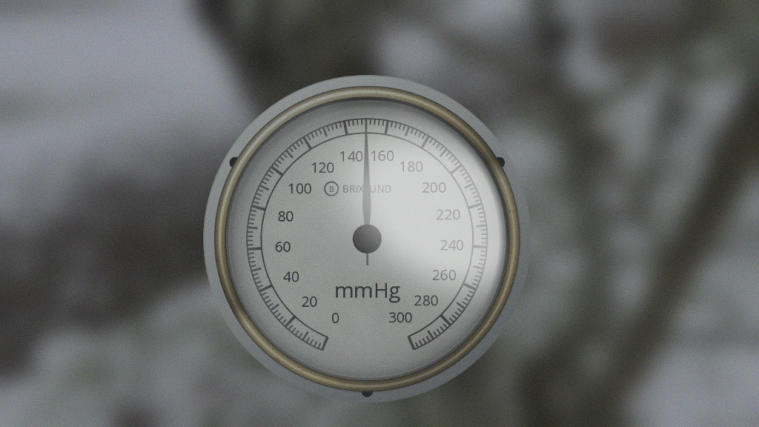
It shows {"value": 150, "unit": "mmHg"}
